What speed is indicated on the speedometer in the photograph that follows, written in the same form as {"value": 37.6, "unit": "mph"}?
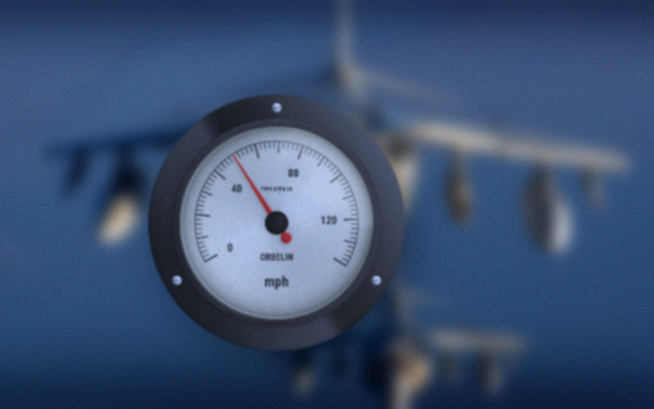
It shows {"value": 50, "unit": "mph"}
